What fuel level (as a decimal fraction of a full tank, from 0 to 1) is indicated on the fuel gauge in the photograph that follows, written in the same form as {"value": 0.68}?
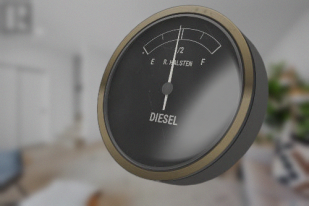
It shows {"value": 0.5}
